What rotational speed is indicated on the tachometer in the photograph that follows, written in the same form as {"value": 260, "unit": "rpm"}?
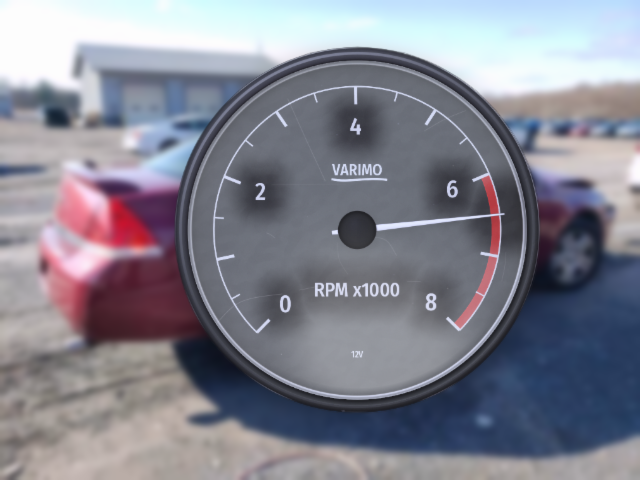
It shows {"value": 6500, "unit": "rpm"}
